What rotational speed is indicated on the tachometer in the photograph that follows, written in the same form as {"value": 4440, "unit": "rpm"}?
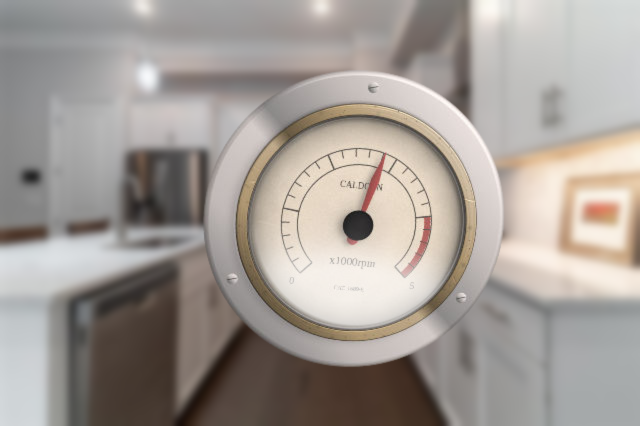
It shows {"value": 2800, "unit": "rpm"}
